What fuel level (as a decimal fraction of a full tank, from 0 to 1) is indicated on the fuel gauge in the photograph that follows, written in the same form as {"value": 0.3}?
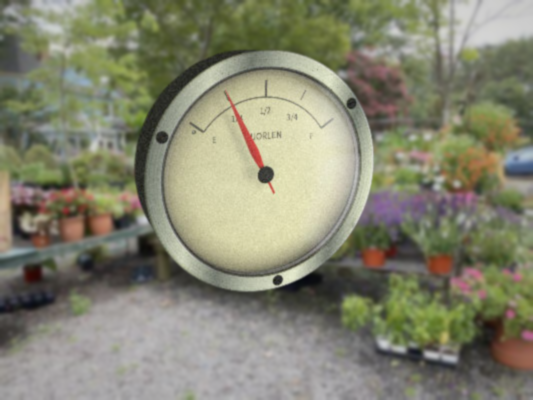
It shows {"value": 0.25}
